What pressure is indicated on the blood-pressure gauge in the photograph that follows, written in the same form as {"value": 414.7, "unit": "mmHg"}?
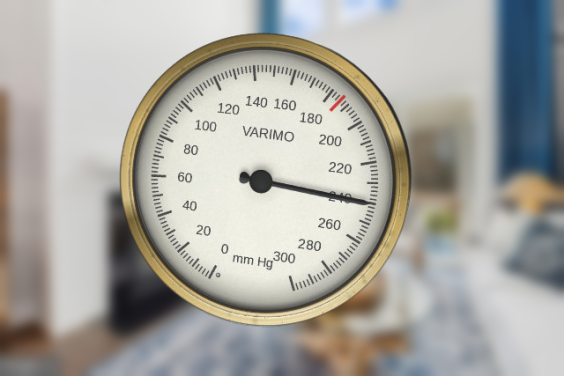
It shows {"value": 240, "unit": "mmHg"}
